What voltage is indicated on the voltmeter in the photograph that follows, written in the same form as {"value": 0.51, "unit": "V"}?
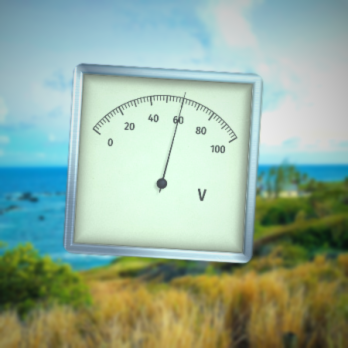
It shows {"value": 60, "unit": "V"}
